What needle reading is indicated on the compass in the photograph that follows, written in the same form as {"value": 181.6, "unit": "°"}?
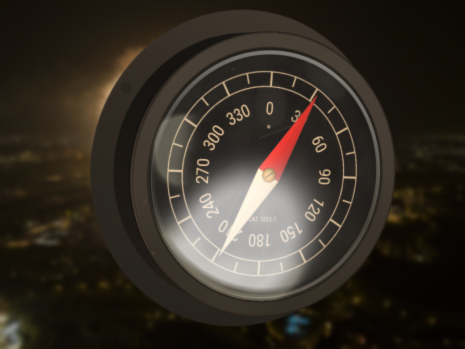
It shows {"value": 30, "unit": "°"}
